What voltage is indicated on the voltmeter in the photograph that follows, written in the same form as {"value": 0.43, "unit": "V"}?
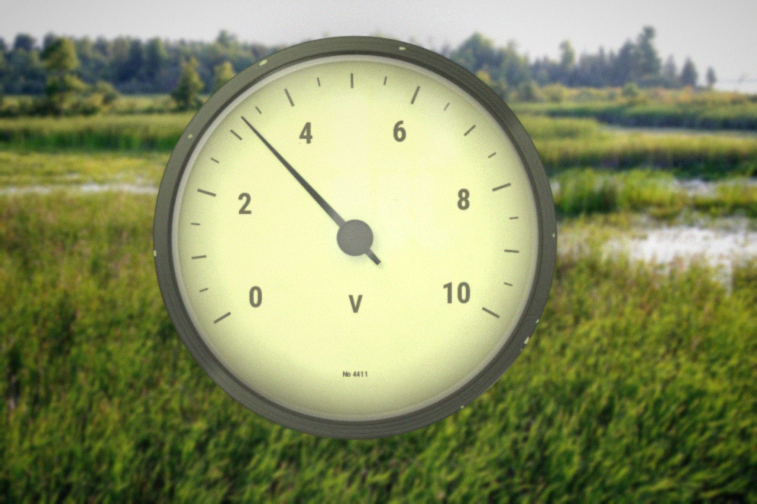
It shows {"value": 3.25, "unit": "V"}
